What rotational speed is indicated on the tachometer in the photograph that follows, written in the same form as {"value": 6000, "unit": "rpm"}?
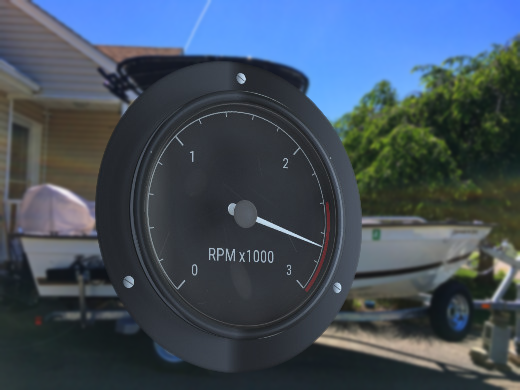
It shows {"value": 2700, "unit": "rpm"}
